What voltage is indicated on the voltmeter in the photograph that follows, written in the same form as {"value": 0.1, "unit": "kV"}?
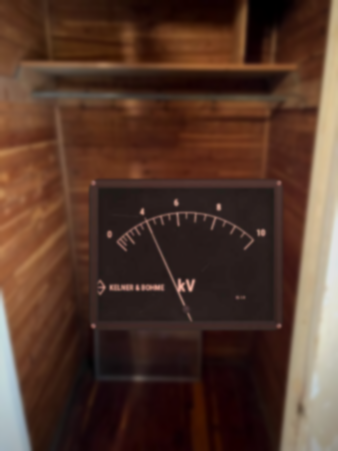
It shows {"value": 4, "unit": "kV"}
